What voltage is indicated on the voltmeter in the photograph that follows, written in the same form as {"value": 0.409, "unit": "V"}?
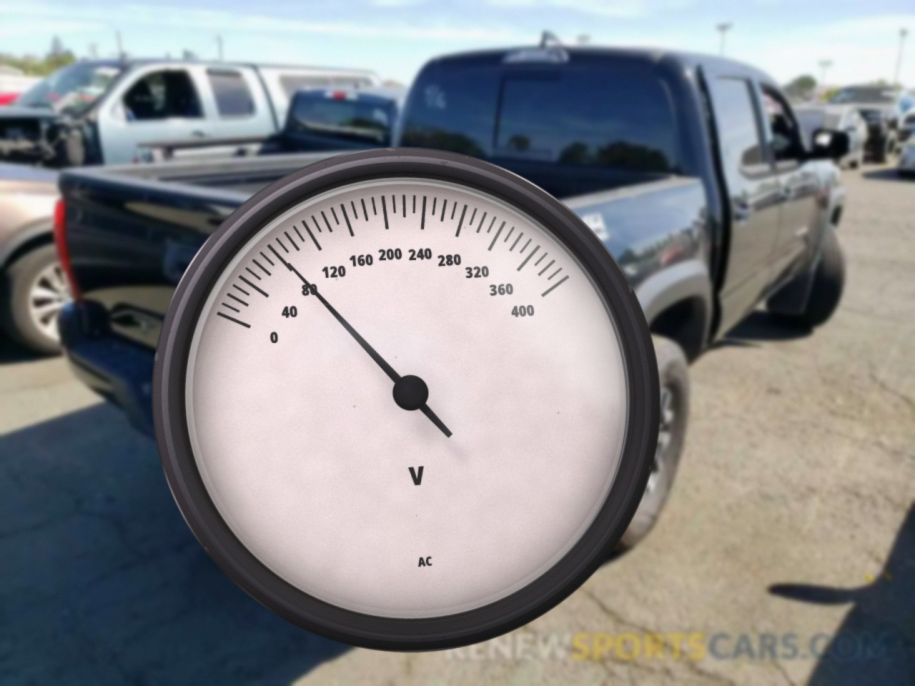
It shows {"value": 80, "unit": "V"}
